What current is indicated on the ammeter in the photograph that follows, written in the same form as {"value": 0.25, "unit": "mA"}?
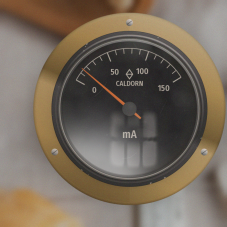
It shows {"value": 15, "unit": "mA"}
